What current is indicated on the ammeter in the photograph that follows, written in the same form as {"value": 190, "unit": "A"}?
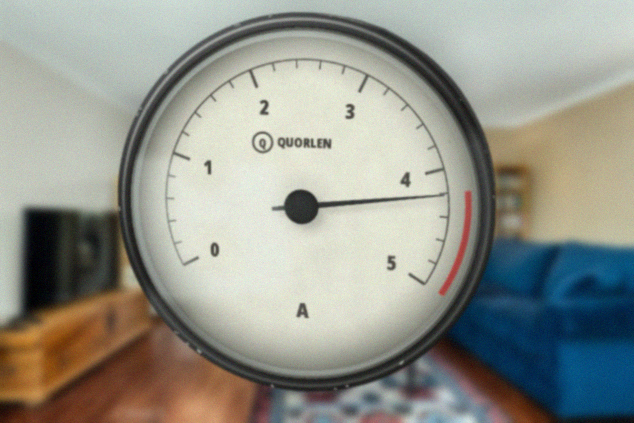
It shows {"value": 4.2, "unit": "A"}
